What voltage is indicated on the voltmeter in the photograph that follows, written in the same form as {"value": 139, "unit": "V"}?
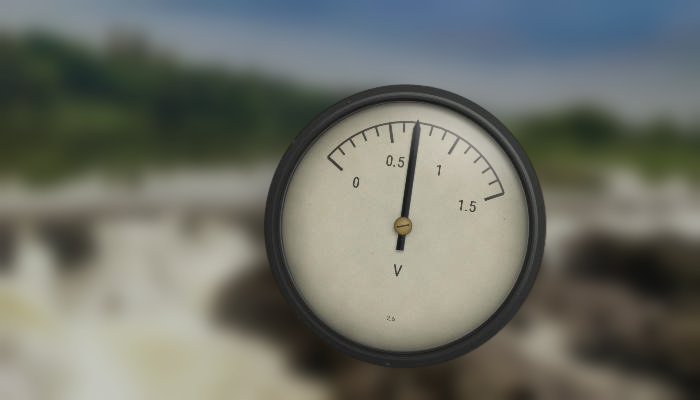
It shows {"value": 0.7, "unit": "V"}
